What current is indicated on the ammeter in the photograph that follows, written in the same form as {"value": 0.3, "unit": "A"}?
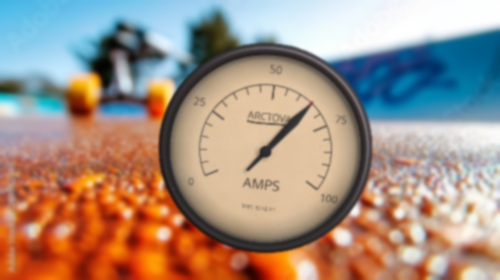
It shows {"value": 65, "unit": "A"}
